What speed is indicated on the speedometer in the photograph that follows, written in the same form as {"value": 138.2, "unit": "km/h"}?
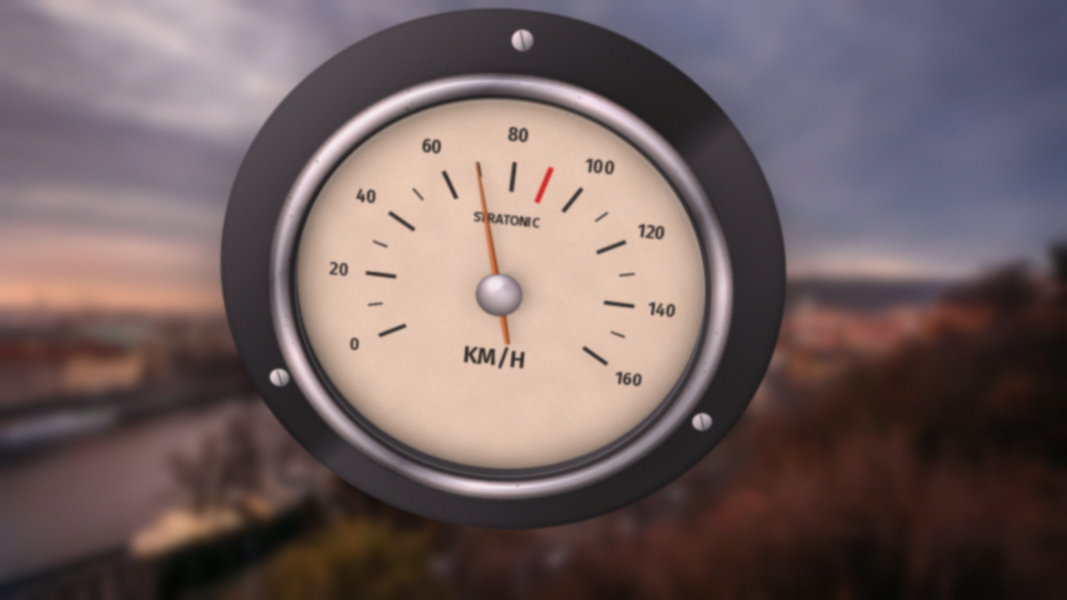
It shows {"value": 70, "unit": "km/h"}
